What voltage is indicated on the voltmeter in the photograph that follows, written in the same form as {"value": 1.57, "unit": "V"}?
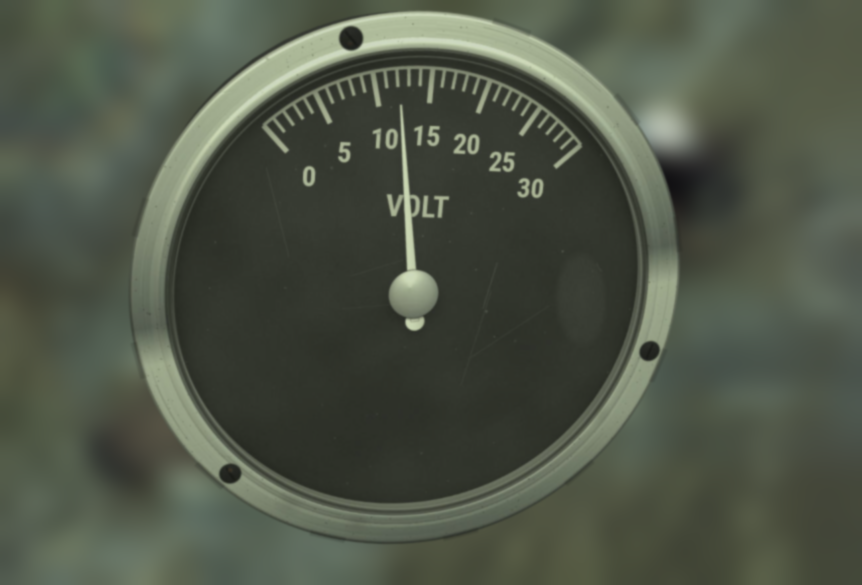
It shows {"value": 12, "unit": "V"}
